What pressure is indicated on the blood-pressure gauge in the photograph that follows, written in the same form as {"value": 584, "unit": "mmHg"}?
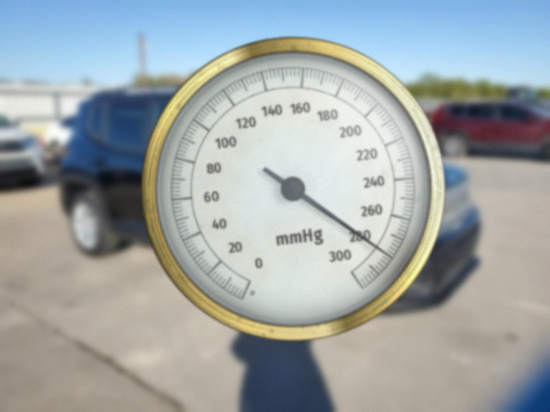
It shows {"value": 280, "unit": "mmHg"}
